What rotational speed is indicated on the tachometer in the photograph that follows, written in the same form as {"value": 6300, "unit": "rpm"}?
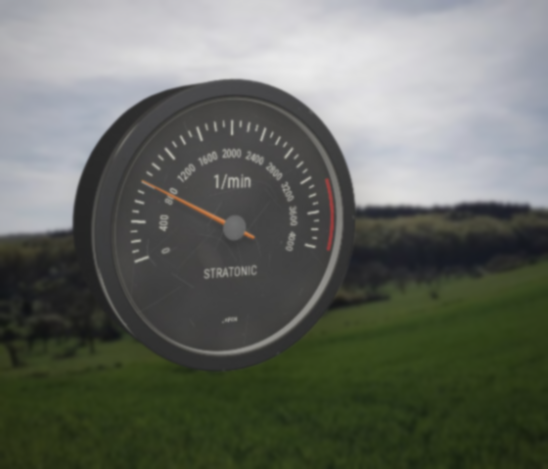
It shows {"value": 800, "unit": "rpm"}
